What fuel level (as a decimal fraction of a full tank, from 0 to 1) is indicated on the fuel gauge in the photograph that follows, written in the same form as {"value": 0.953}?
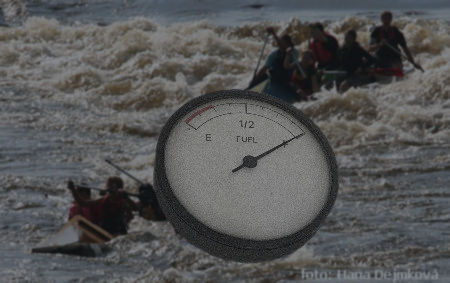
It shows {"value": 1}
